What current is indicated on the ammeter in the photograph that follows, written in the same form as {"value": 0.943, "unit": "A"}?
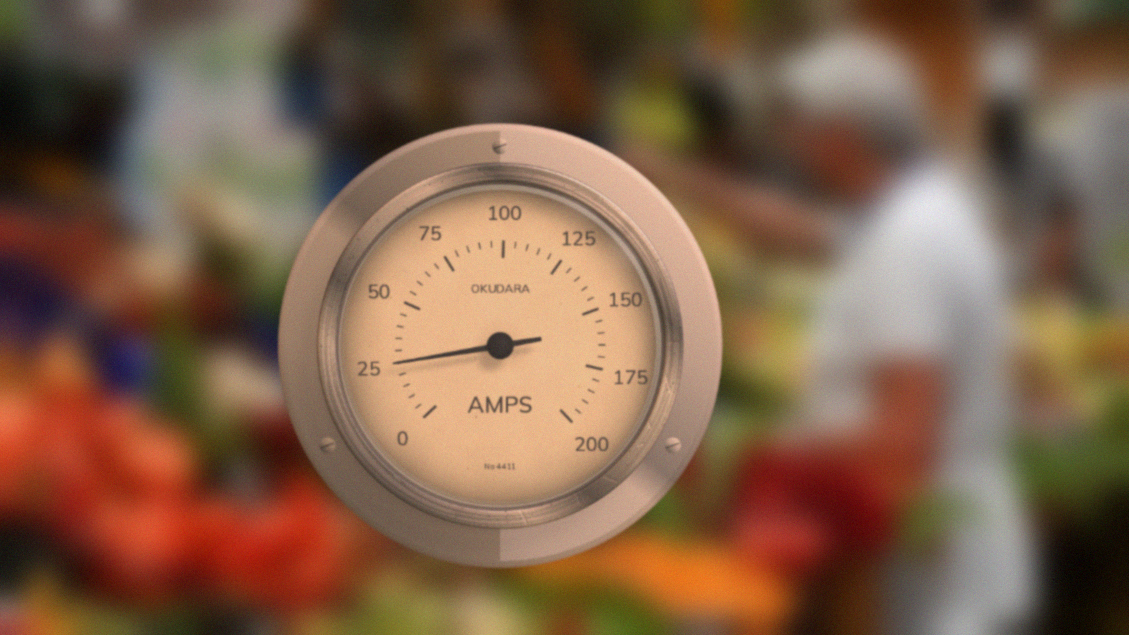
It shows {"value": 25, "unit": "A"}
